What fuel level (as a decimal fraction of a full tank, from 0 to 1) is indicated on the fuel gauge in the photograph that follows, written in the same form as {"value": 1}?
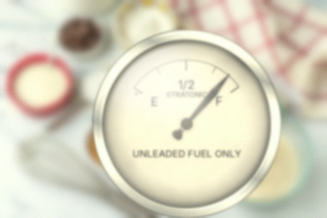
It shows {"value": 0.875}
